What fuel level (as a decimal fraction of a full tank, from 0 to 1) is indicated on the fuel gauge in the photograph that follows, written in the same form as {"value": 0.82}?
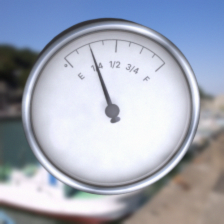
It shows {"value": 0.25}
